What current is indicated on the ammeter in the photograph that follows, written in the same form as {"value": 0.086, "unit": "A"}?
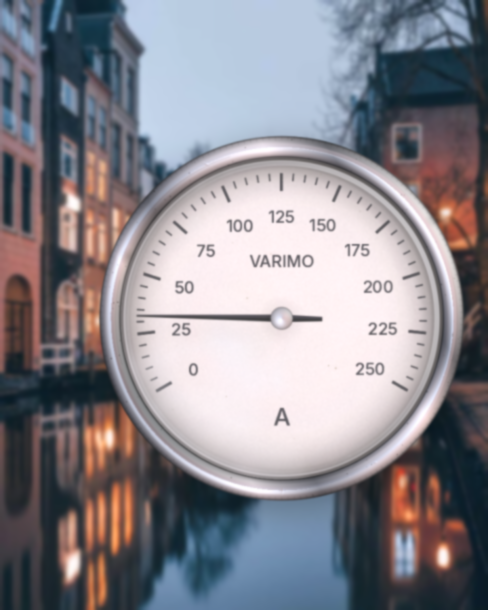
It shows {"value": 32.5, "unit": "A"}
